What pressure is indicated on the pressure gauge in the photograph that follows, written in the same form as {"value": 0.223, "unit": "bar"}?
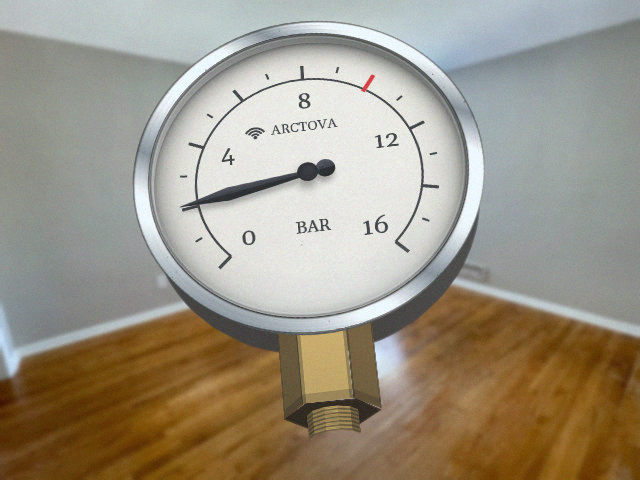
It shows {"value": 2, "unit": "bar"}
